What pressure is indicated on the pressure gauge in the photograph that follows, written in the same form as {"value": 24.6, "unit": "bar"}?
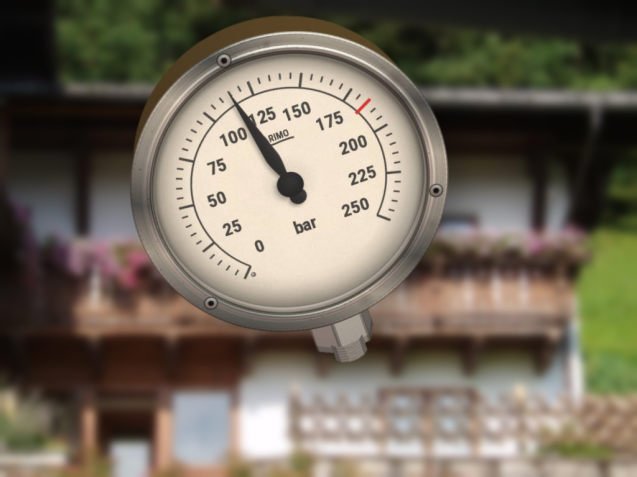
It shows {"value": 115, "unit": "bar"}
